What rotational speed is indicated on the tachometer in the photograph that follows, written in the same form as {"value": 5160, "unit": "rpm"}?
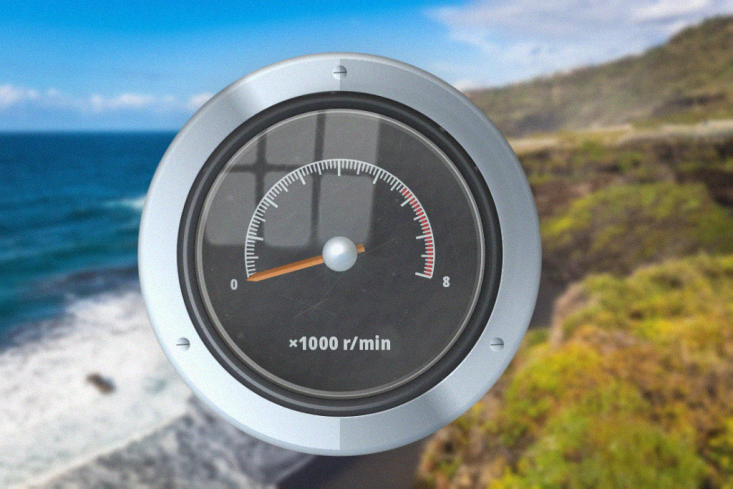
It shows {"value": 0, "unit": "rpm"}
